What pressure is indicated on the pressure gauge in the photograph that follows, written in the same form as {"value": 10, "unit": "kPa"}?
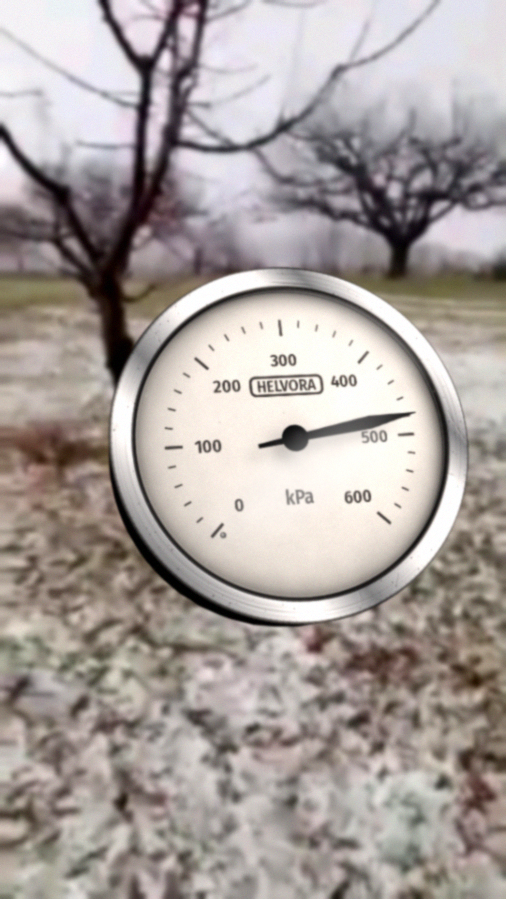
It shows {"value": 480, "unit": "kPa"}
